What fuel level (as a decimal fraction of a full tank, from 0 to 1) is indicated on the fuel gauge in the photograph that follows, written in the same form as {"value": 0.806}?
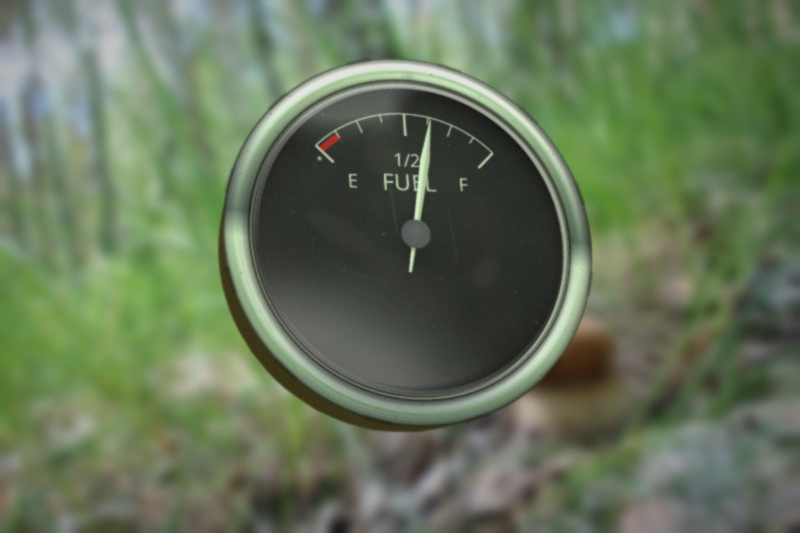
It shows {"value": 0.625}
